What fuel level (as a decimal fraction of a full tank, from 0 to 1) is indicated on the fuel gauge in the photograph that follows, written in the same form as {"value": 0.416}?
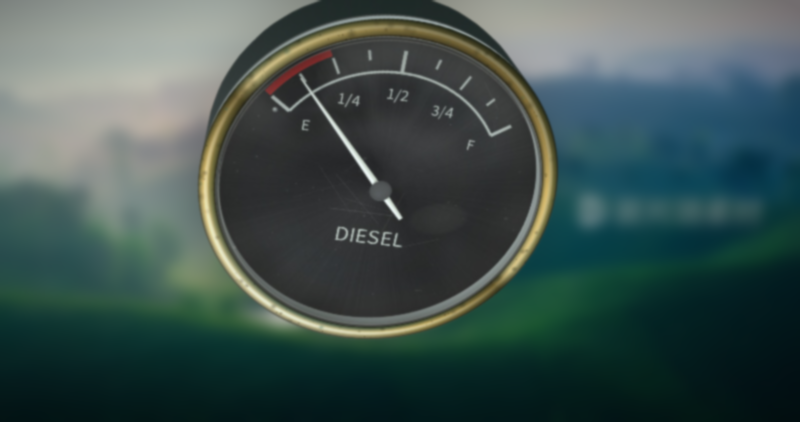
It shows {"value": 0.125}
